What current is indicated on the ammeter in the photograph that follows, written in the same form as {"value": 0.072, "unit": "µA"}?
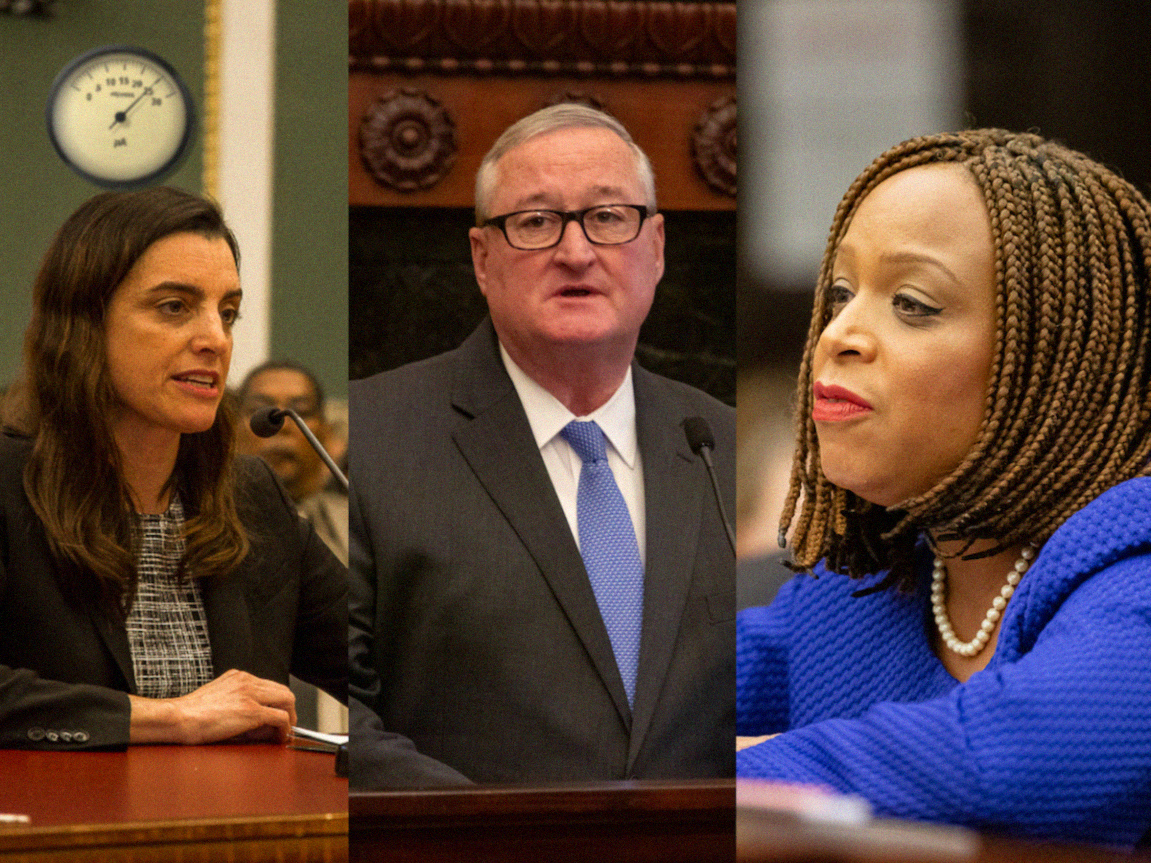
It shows {"value": 25, "unit": "µA"}
